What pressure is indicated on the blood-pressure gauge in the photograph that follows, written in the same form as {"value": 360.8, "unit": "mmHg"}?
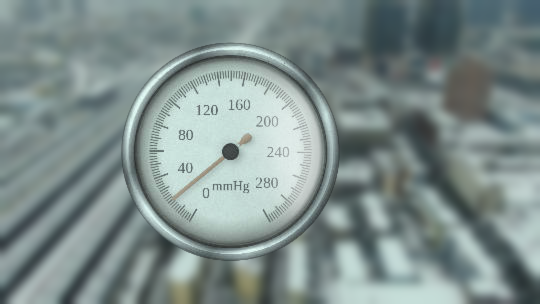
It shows {"value": 20, "unit": "mmHg"}
